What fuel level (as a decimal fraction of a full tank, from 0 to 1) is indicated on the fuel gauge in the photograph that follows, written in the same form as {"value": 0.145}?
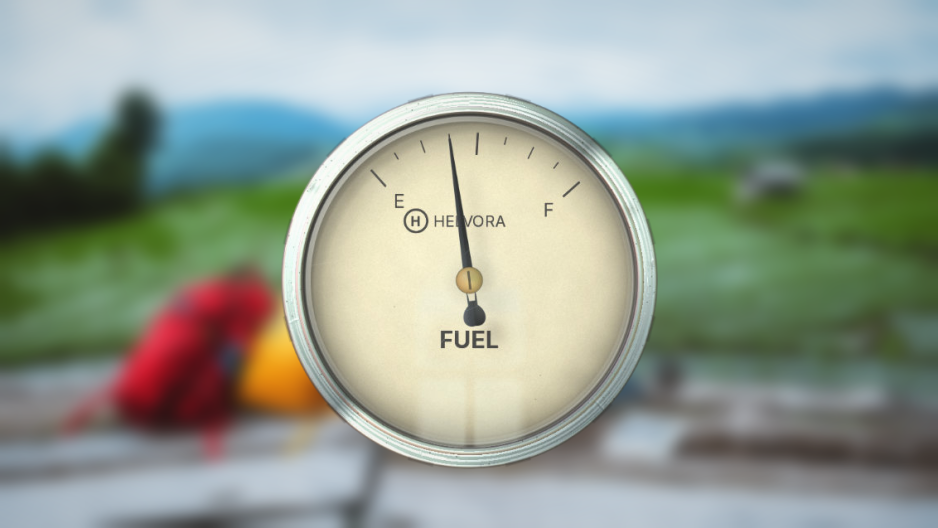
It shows {"value": 0.375}
